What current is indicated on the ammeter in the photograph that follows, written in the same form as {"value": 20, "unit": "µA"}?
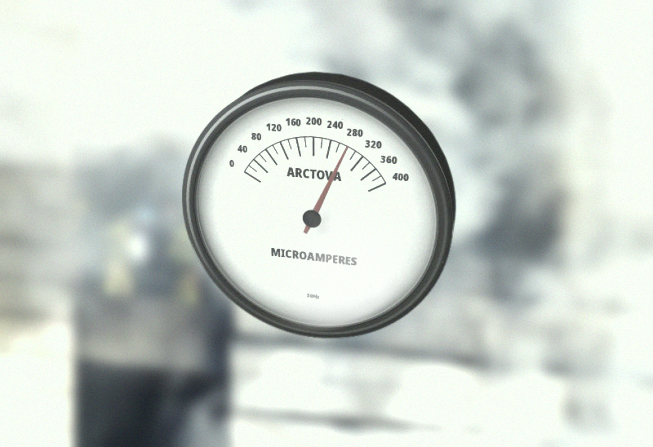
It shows {"value": 280, "unit": "µA"}
